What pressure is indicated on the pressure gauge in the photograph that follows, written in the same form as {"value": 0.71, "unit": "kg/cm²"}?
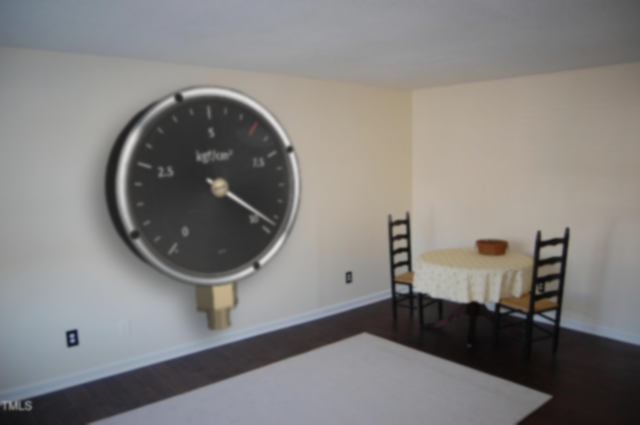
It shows {"value": 9.75, "unit": "kg/cm²"}
